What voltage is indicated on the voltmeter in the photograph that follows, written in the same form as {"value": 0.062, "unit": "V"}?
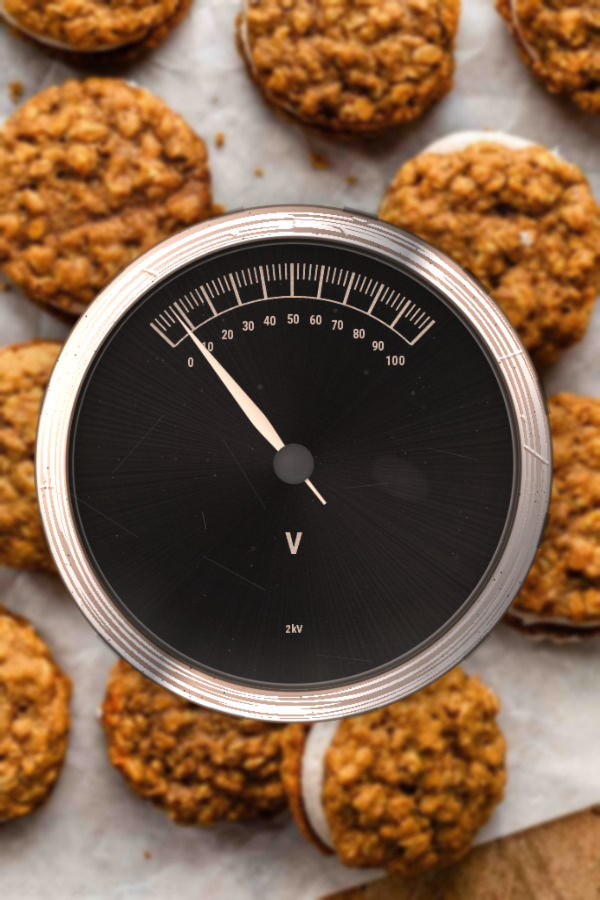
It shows {"value": 8, "unit": "V"}
